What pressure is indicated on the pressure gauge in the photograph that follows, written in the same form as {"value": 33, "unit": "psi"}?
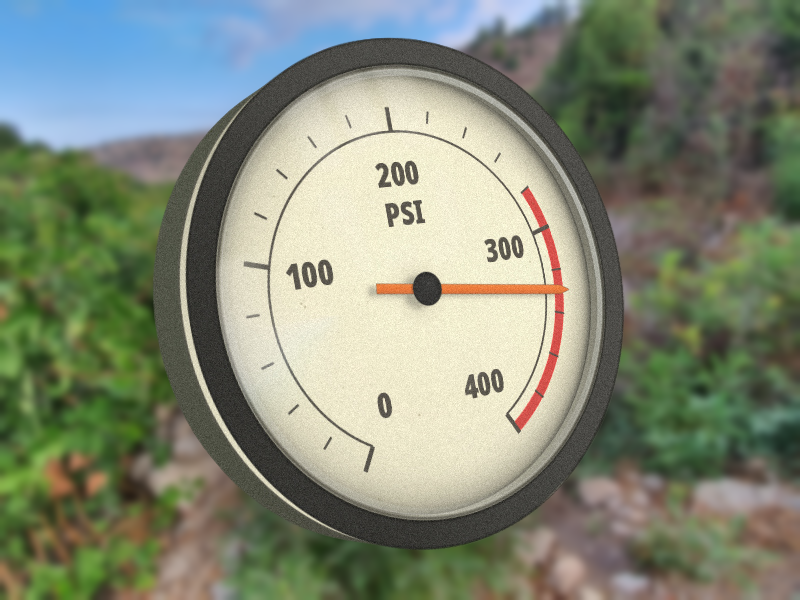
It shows {"value": 330, "unit": "psi"}
